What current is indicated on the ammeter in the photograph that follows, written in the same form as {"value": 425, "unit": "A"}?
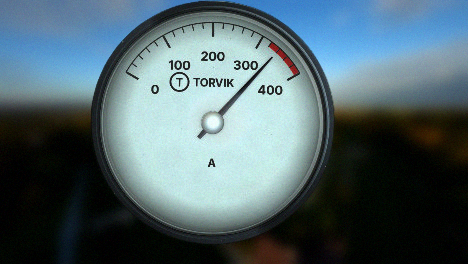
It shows {"value": 340, "unit": "A"}
